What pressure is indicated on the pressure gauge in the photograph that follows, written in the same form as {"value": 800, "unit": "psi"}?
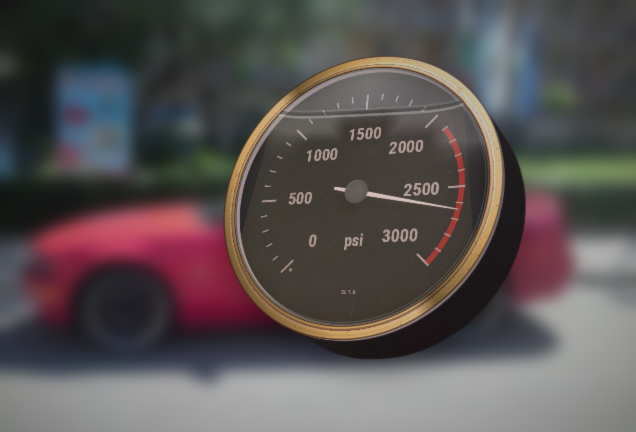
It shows {"value": 2650, "unit": "psi"}
